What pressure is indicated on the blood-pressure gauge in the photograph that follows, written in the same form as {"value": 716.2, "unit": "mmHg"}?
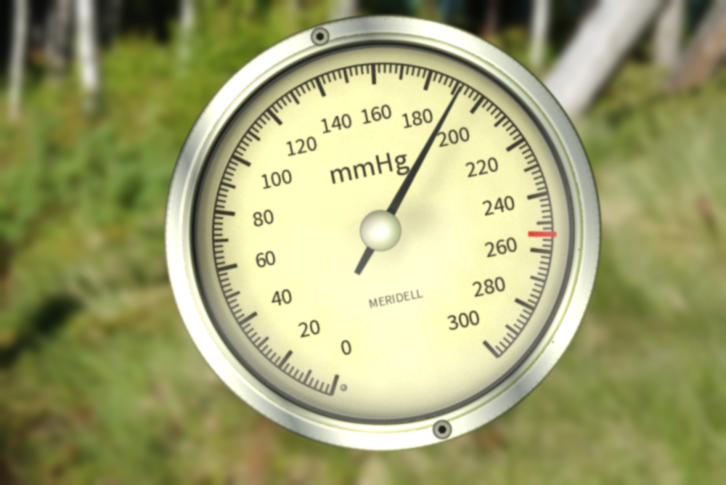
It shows {"value": 192, "unit": "mmHg"}
